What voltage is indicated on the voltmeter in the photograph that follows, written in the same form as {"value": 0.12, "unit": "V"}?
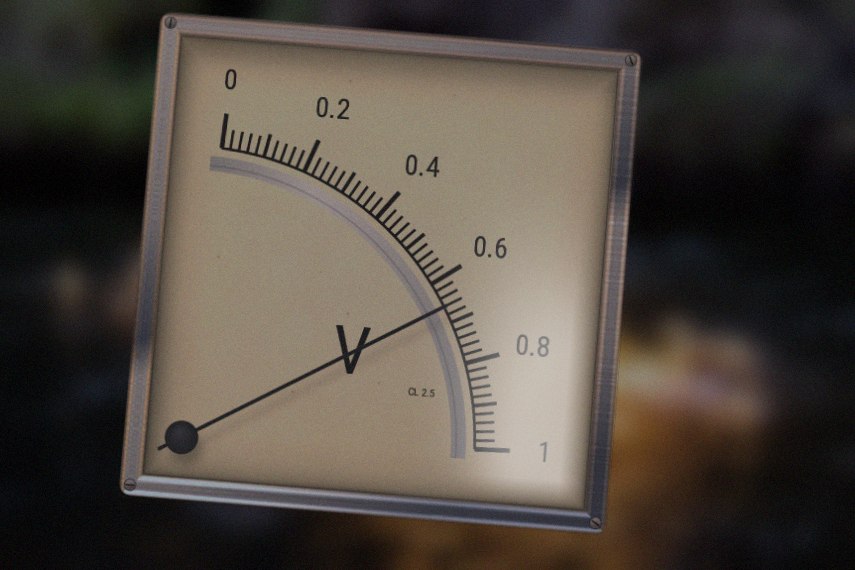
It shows {"value": 0.66, "unit": "V"}
